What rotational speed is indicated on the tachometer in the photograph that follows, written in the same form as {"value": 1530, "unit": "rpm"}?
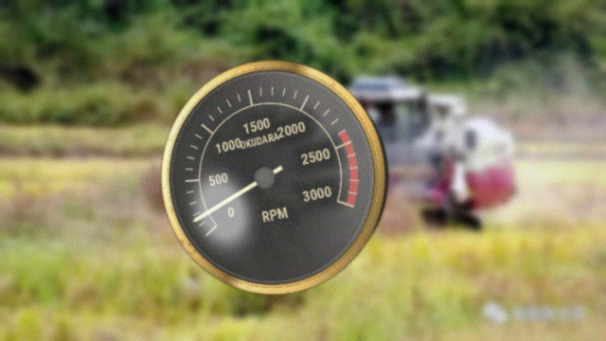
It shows {"value": 150, "unit": "rpm"}
